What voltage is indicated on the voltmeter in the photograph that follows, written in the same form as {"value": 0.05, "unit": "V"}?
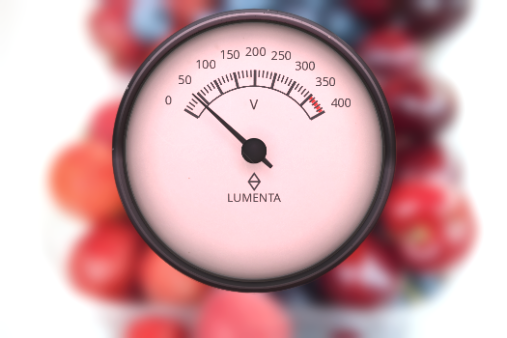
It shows {"value": 40, "unit": "V"}
